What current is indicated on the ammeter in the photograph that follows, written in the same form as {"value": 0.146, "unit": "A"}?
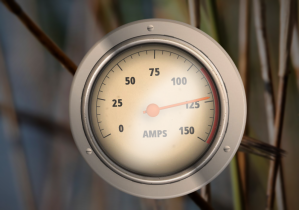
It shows {"value": 122.5, "unit": "A"}
